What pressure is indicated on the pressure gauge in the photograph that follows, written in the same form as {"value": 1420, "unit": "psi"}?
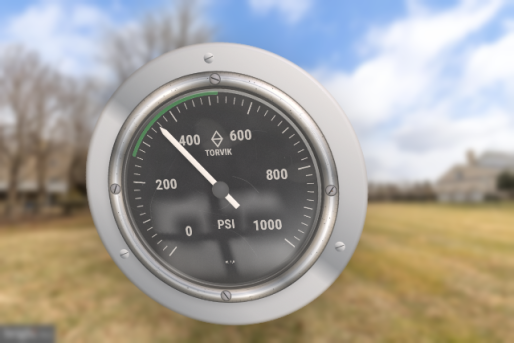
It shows {"value": 360, "unit": "psi"}
